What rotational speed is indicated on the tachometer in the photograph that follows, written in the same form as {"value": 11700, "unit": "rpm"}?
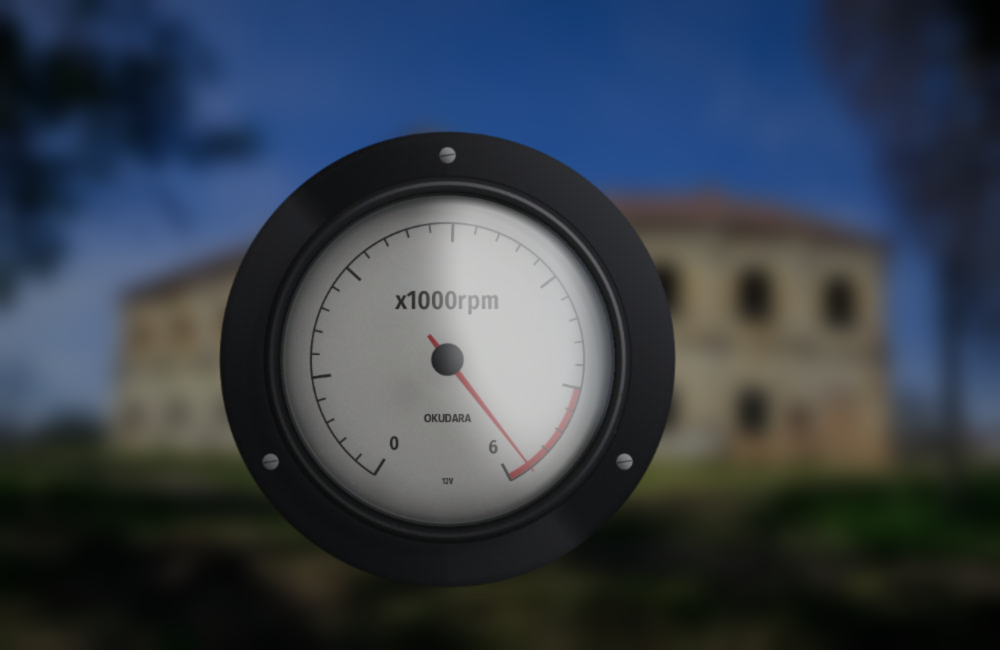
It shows {"value": 5800, "unit": "rpm"}
